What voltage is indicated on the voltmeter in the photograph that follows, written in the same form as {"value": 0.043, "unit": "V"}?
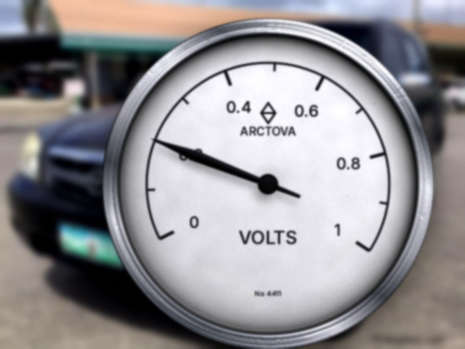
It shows {"value": 0.2, "unit": "V"}
